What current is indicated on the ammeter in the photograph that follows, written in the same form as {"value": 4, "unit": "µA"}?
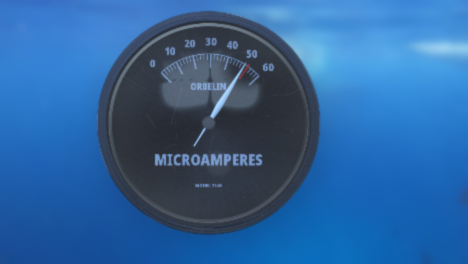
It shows {"value": 50, "unit": "µA"}
